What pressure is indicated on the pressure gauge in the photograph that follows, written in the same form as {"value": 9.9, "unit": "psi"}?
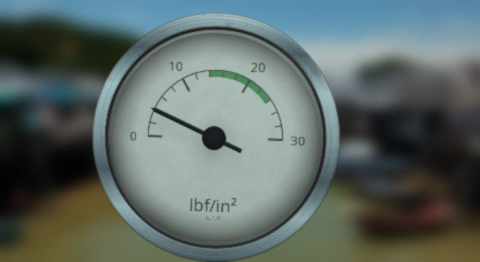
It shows {"value": 4, "unit": "psi"}
